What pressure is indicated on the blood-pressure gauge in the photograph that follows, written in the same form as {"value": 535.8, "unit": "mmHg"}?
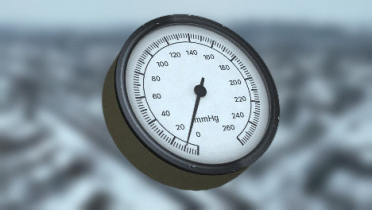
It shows {"value": 10, "unit": "mmHg"}
